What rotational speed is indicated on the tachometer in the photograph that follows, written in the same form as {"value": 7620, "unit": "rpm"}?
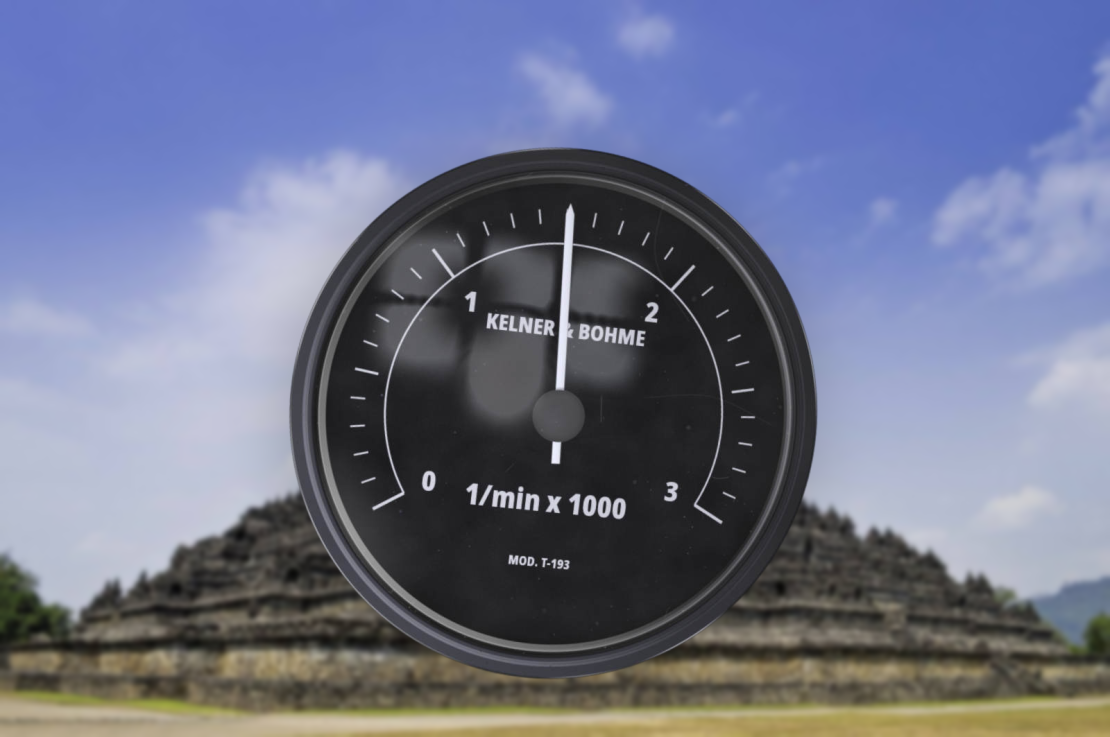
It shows {"value": 1500, "unit": "rpm"}
